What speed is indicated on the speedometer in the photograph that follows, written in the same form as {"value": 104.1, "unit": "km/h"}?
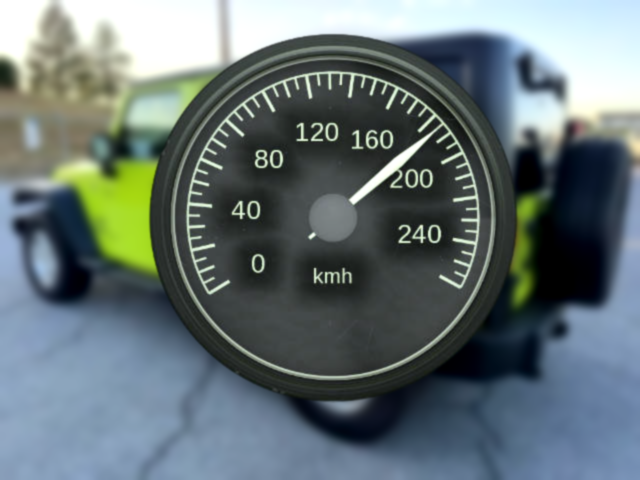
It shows {"value": 185, "unit": "km/h"}
